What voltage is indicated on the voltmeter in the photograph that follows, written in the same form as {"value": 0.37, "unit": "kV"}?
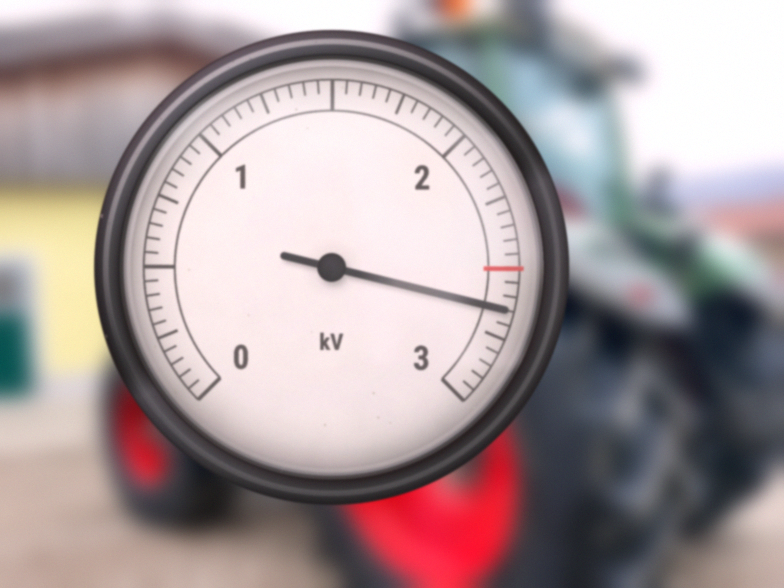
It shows {"value": 2.65, "unit": "kV"}
